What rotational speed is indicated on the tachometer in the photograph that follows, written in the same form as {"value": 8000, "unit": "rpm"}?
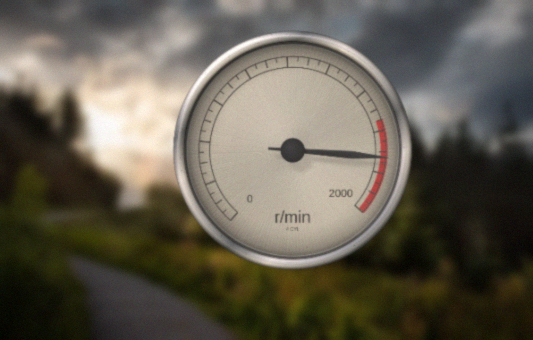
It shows {"value": 1725, "unit": "rpm"}
